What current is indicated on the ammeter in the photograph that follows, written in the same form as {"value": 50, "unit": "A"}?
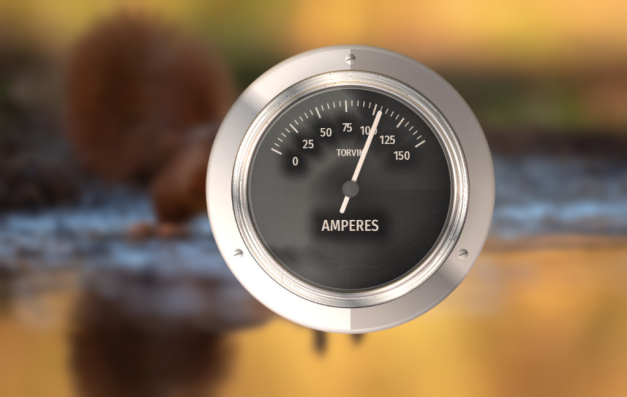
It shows {"value": 105, "unit": "A"}
